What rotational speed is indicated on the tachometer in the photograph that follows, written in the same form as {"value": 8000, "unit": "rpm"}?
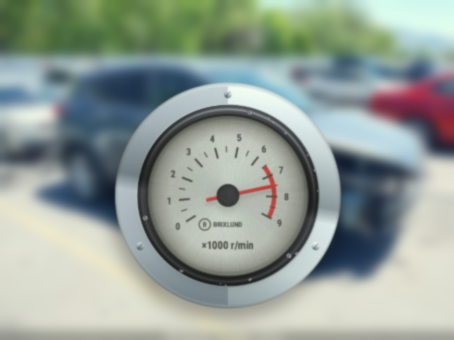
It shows {"value": 7500, "unit": "rpm"}
